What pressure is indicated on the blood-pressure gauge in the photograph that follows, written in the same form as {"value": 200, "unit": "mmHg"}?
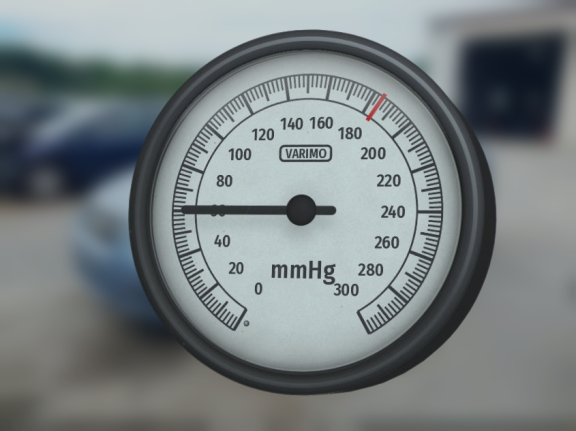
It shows {"value": 60, "unit": "mmHg"}
